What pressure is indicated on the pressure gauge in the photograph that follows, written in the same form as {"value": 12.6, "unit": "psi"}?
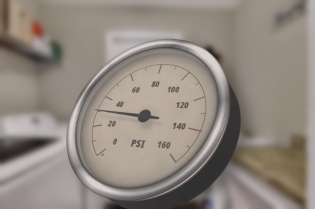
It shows {"value": 30, "unit": "psi"}
